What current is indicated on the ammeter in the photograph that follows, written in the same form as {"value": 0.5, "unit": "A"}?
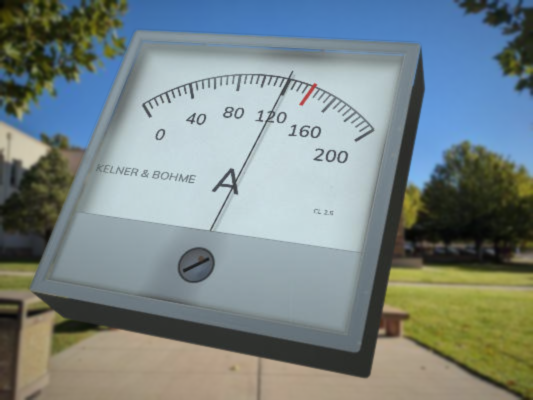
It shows {"value": 120, "unit": "A"}
